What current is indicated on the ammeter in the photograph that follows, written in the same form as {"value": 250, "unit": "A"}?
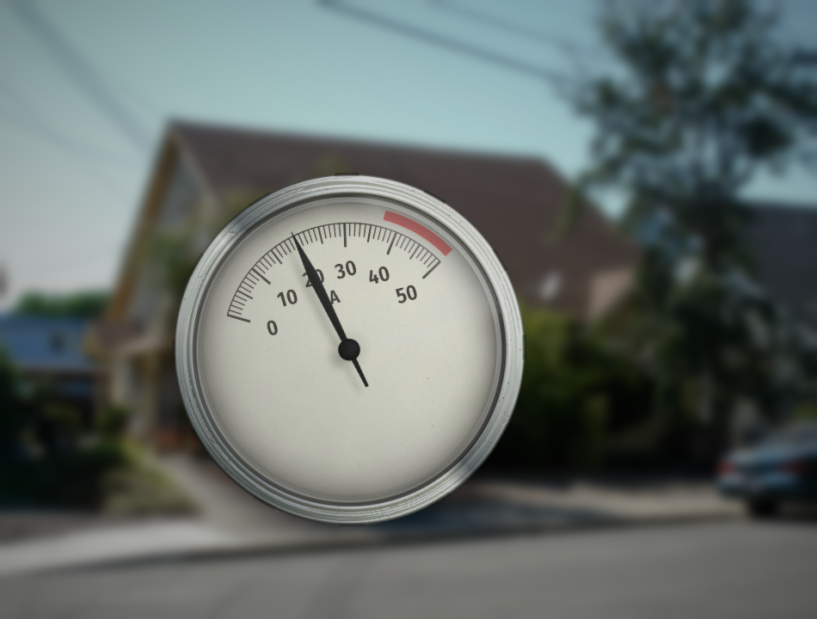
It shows {"value": 20, "unit": "A"}
